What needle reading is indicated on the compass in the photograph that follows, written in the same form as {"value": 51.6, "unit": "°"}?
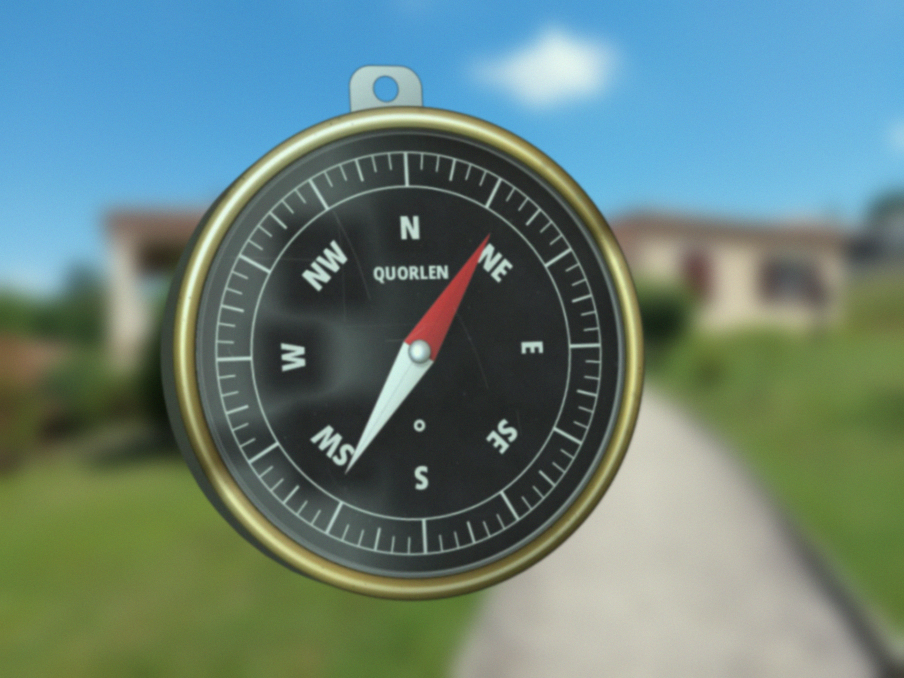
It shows {"value": 35, "unit": "°"}
